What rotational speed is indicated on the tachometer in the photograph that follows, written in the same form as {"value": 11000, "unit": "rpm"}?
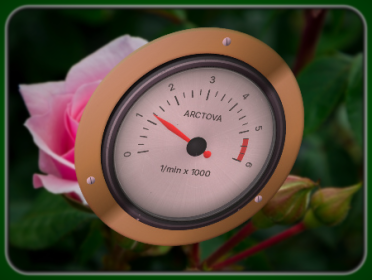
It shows {"value": 1250, "unit": "rpm"}
